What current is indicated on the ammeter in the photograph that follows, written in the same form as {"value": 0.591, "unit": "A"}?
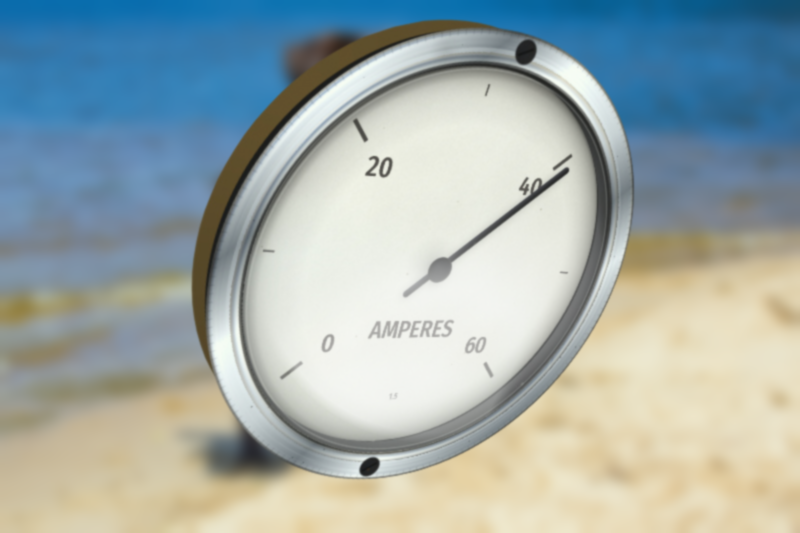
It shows {"value": 40, "unit": "A"}
